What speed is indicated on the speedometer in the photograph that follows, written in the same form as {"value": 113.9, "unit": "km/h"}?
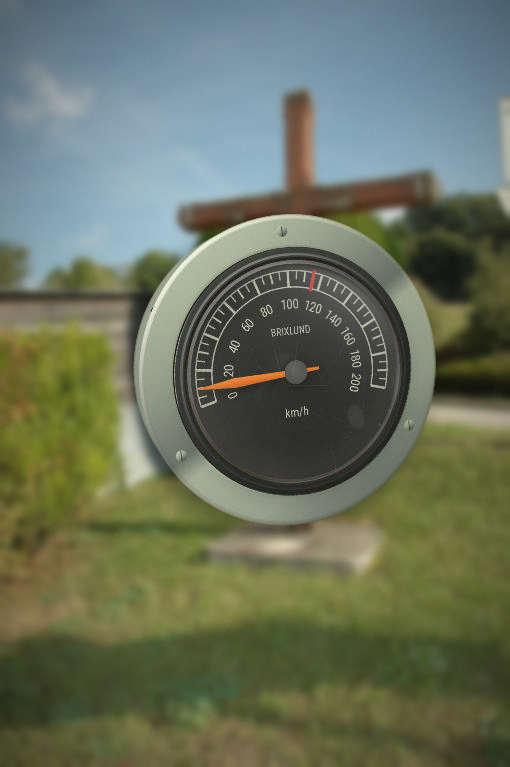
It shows {"value": 10, "unit": "km/h"}
